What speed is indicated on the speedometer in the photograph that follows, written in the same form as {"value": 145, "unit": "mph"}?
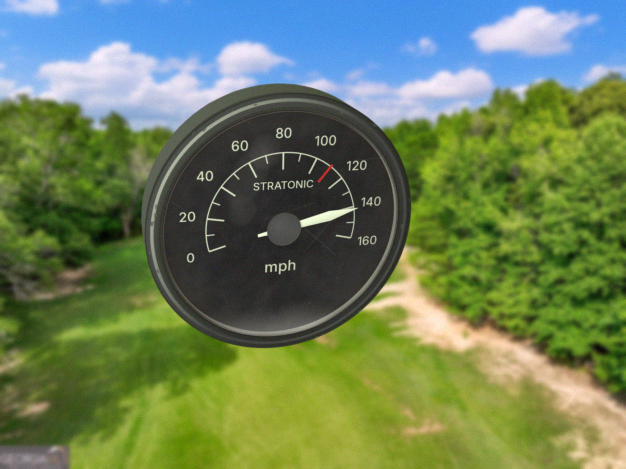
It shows {"value": 140, "unit": "mph"}
